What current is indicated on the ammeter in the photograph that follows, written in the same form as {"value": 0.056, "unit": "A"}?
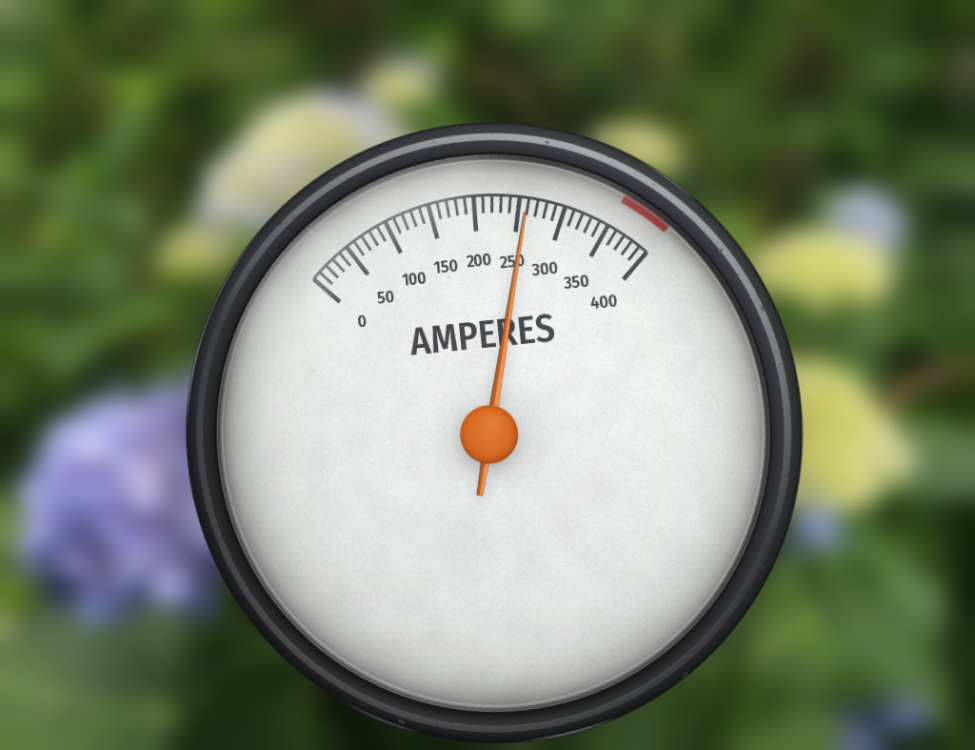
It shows {"value": 260, "unit": "A"}
